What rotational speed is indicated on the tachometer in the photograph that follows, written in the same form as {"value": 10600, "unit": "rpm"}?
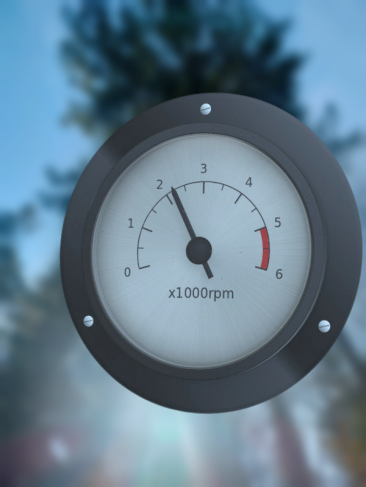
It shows {"value": 2250, "unit": "rpm"}
